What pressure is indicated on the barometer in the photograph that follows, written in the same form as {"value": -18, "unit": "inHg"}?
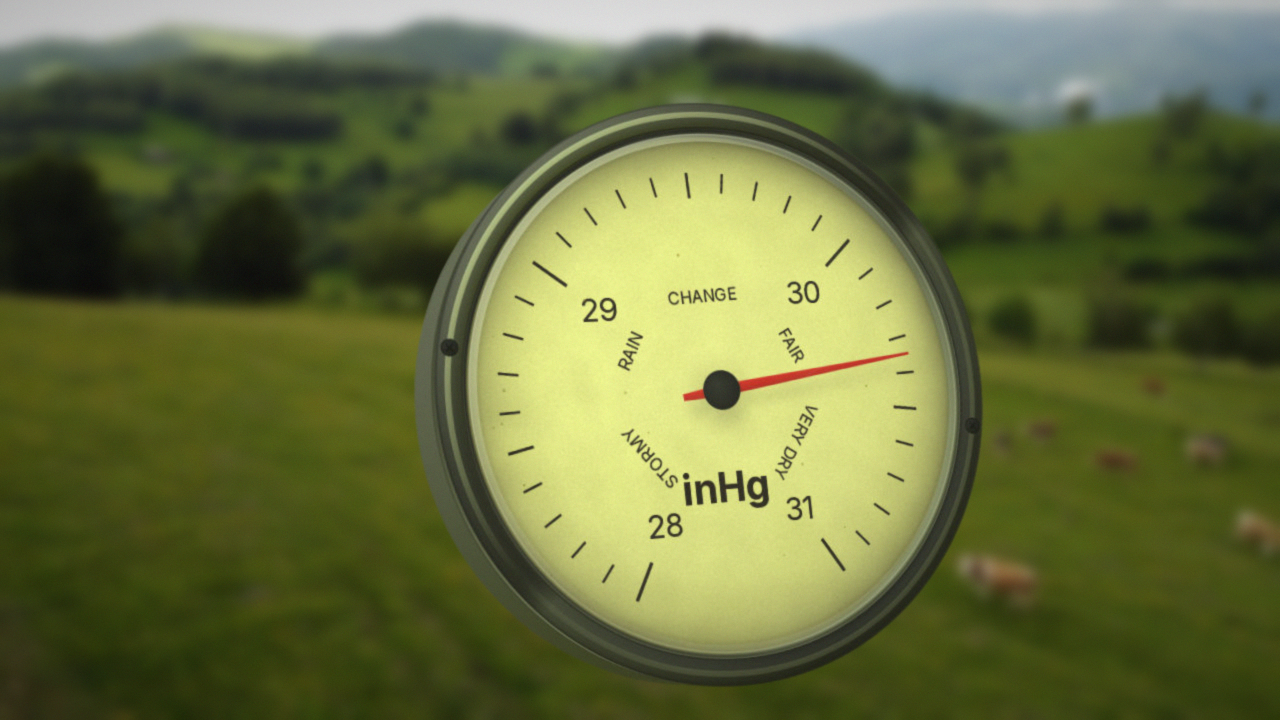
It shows {"value": 30.35, "unit": "inHg"}
